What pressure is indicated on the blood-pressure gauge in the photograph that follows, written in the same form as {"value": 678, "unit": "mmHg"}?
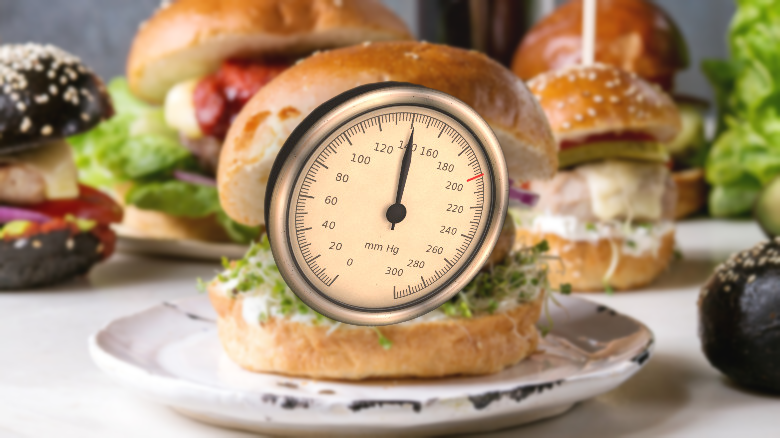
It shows {"value": 140, "unit": "mmHg"}
